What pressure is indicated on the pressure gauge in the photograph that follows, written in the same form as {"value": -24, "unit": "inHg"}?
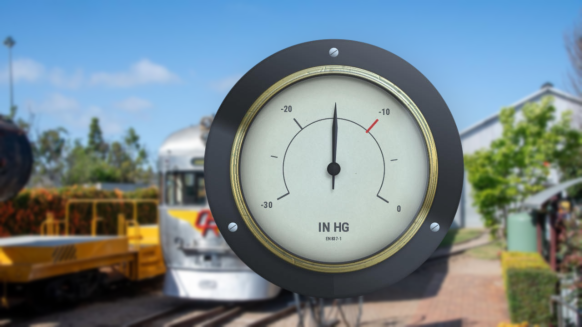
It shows {"value": -15, "unit": "inHg"}
